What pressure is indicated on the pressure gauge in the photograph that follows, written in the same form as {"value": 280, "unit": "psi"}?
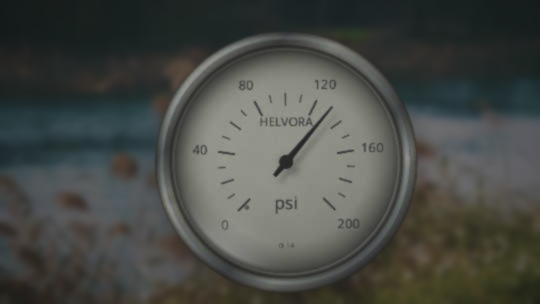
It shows {"value": 130, "unit": "psi"}
